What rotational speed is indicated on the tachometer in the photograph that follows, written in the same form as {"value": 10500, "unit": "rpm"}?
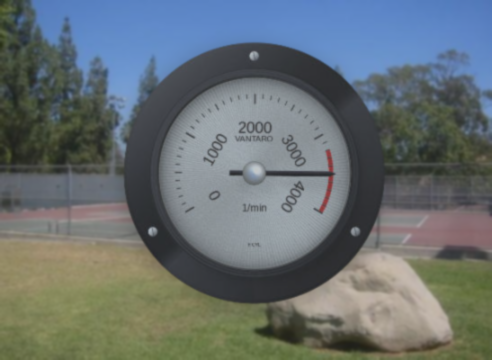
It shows {"value": 3500, "unit": "rpm"}
